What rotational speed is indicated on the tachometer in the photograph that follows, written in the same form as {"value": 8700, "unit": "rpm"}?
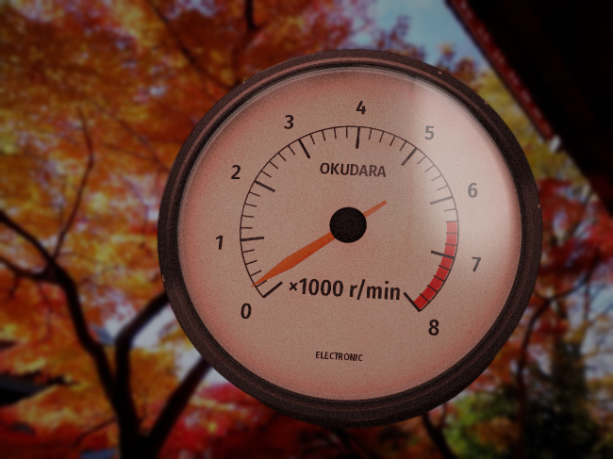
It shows {"value": 200, "unit": "rpm"}
